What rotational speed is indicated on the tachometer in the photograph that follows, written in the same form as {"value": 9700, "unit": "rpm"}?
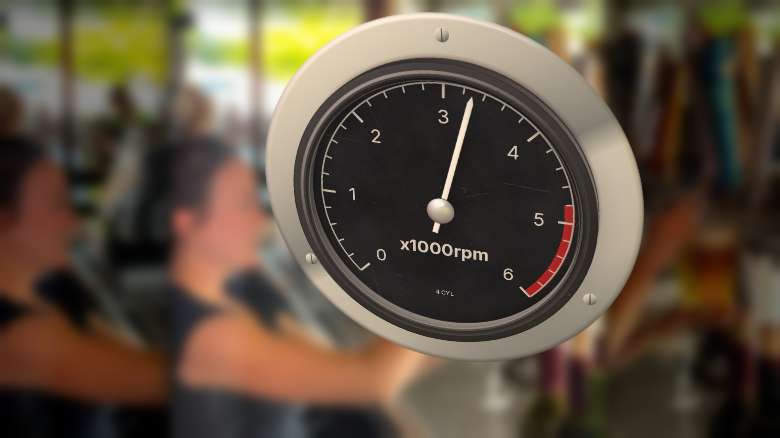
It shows {"value": 3300, "unit": "rpm"}
